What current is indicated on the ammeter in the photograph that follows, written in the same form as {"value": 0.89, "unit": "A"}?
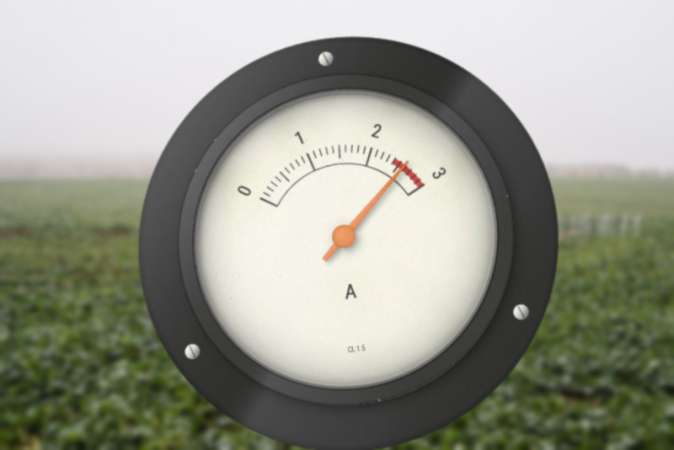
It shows {"value": 2.6, "unit": "A"}
